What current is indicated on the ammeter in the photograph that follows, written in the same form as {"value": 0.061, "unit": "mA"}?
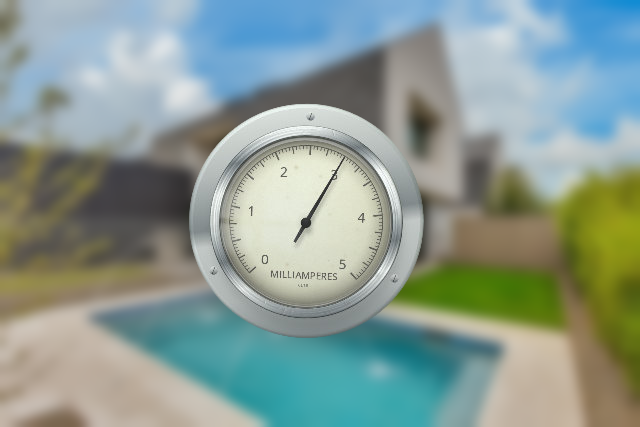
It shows {"value": 3, "unit": "mA"}
